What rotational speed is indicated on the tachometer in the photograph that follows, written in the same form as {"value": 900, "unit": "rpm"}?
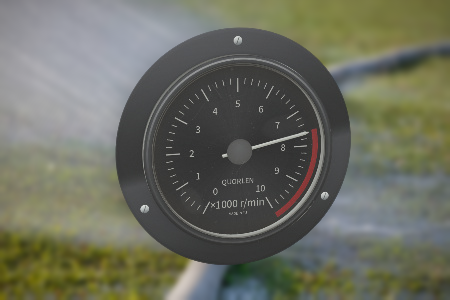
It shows {"value": 7600, "unit": "rpm"}
